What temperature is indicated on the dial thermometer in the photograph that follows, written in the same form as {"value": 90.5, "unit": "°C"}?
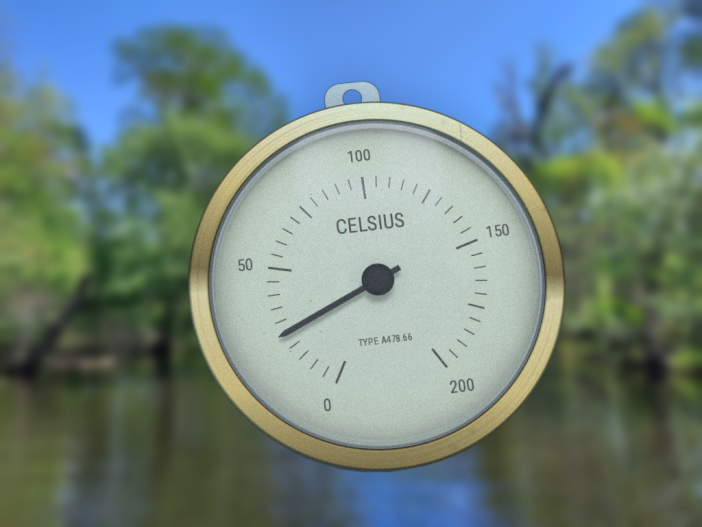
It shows {"value": 25, "unit": "°C"}
